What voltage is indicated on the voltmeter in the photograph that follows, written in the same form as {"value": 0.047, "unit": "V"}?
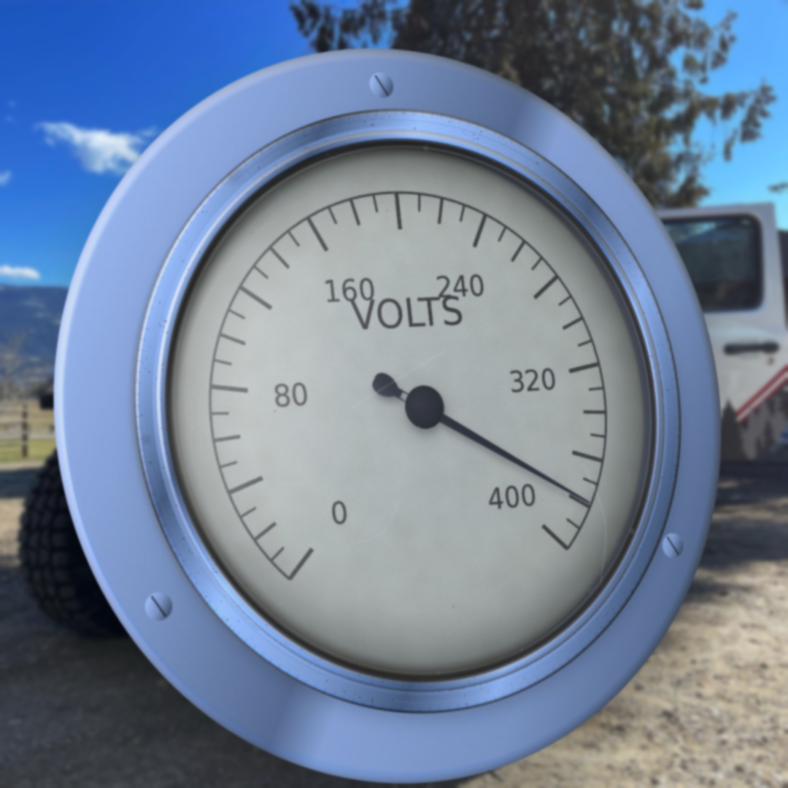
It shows {"value": 380, "unit": "V"}
